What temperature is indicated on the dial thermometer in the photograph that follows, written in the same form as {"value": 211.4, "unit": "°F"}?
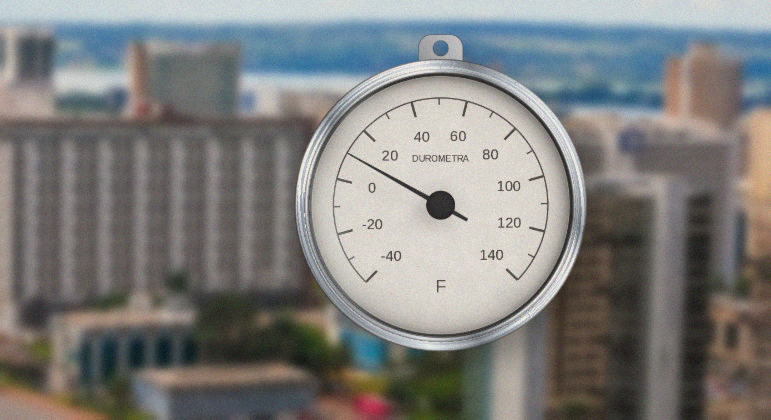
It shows {"value": 10, "unit": "°F"}
